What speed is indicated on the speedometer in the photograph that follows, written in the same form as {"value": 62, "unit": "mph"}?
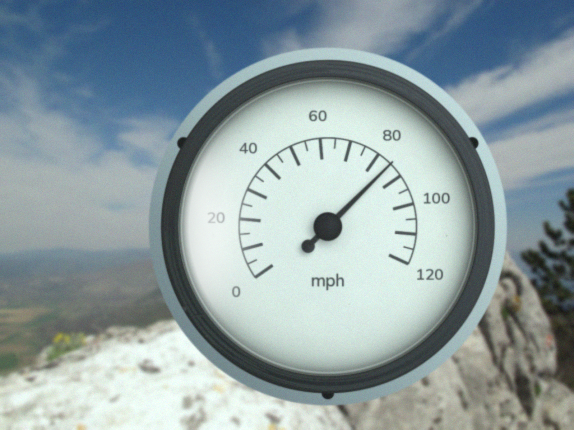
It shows {"value": 85, "unit": "mph"}
